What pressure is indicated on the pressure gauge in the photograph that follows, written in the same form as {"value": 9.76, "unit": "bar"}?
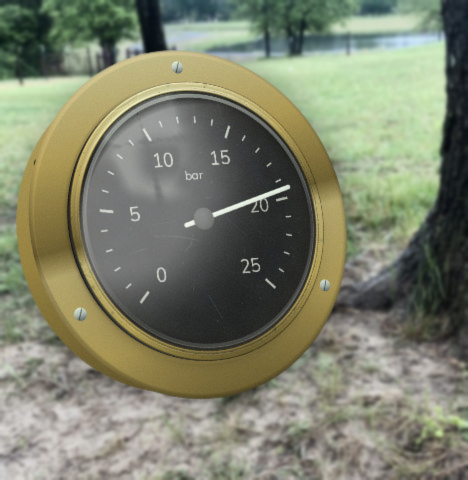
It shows {"value": 19.5, "unit": "bar"}
